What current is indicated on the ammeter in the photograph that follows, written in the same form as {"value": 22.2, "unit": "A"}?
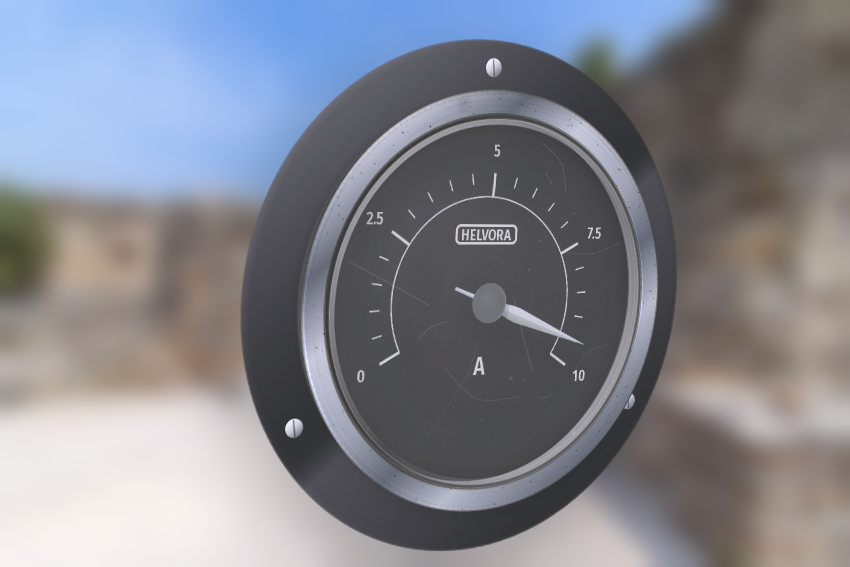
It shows {"value": 9.5, "unit": "A"}
